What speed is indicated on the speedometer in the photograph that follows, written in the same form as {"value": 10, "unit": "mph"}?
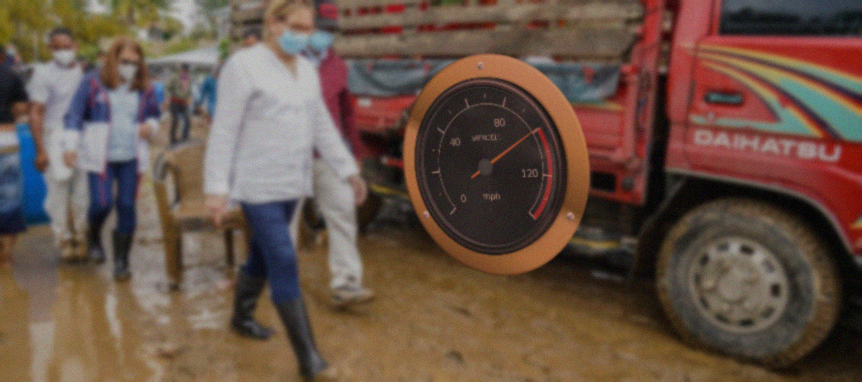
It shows {"value": 100, "unit": "mph"}
